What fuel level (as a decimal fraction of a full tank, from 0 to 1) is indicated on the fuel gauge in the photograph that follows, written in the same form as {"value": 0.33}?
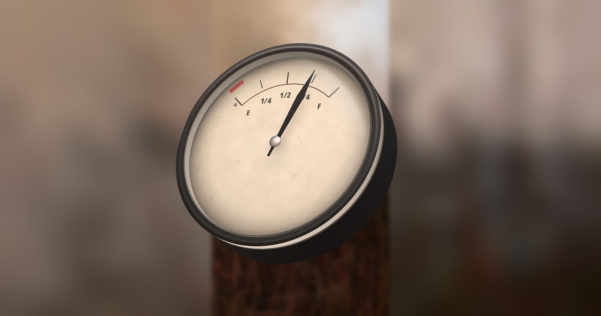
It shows {"value": 0.75}
